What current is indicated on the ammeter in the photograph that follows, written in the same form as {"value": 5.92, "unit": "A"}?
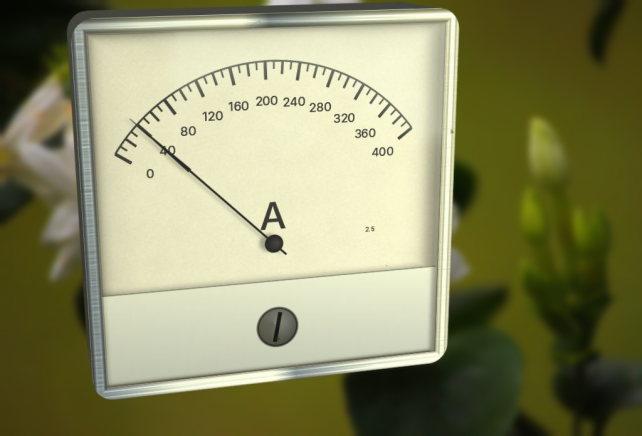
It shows {"value": 40, "unit": "A"}
